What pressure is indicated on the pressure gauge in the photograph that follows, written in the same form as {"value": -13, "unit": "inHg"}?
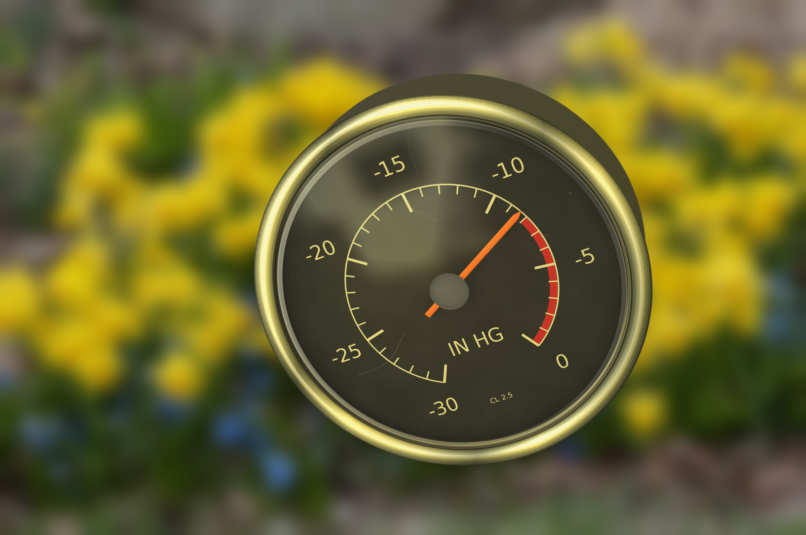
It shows {"value": -8.5, "unit": "inHg"}
